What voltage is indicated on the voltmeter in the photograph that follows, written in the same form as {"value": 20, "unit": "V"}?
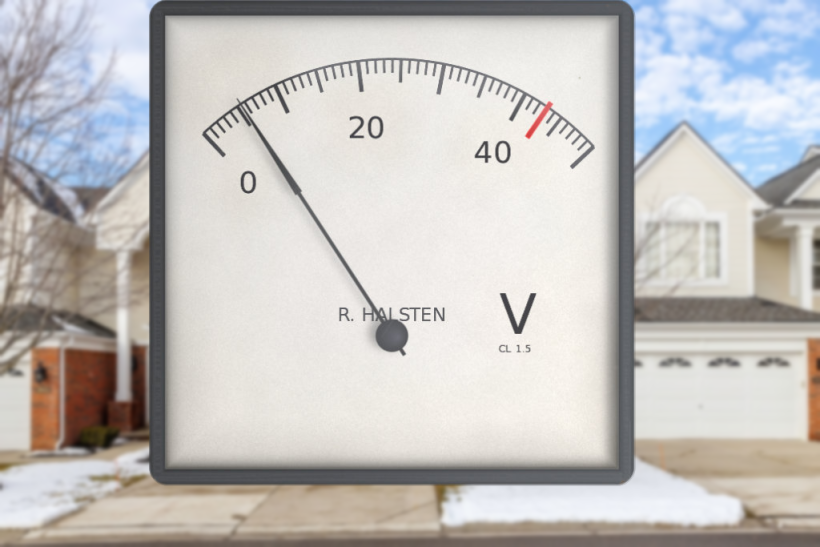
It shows {"value": 5.5, "unit": "V"}
